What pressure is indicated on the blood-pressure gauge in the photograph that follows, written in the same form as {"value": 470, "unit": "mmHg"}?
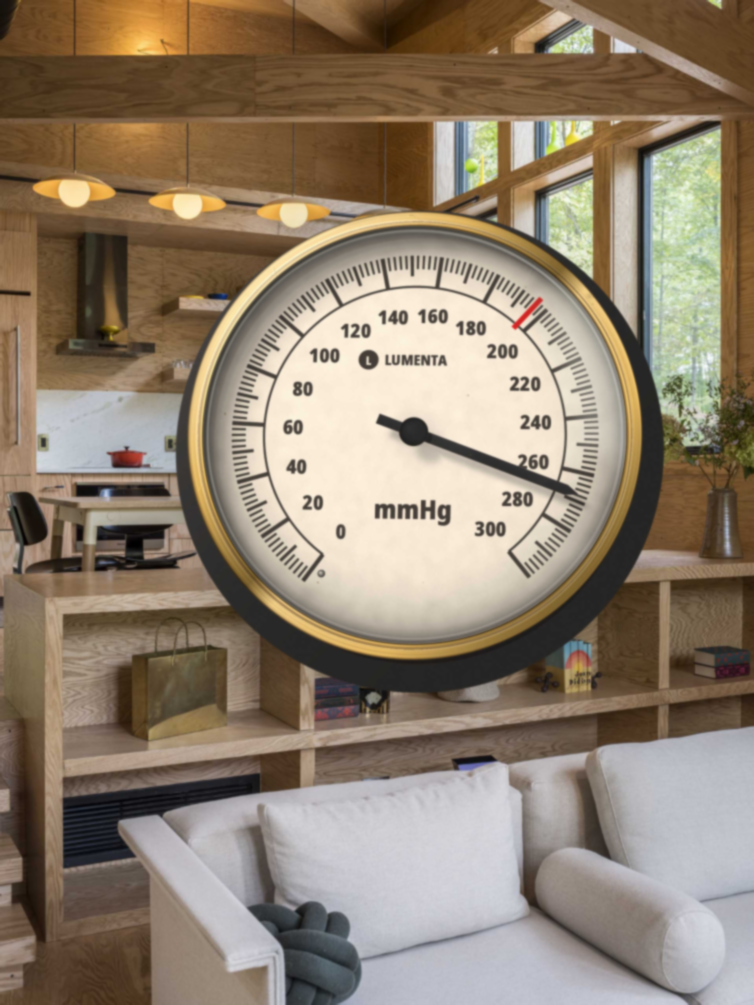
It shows {"value": 268, "unit": "mmHg"}
